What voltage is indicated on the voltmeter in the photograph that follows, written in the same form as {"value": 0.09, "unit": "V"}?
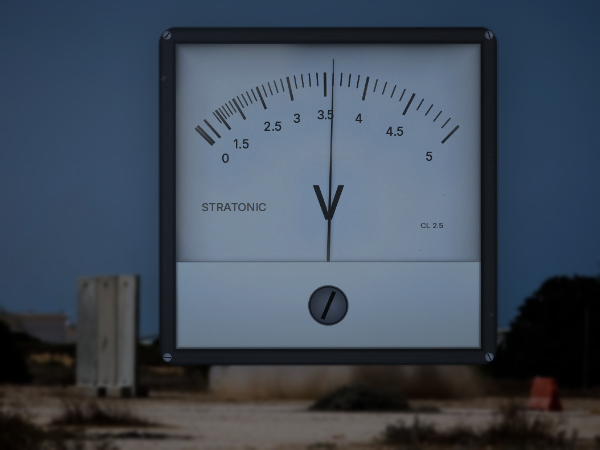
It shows {"value": 3.6, "unit": "V"}
